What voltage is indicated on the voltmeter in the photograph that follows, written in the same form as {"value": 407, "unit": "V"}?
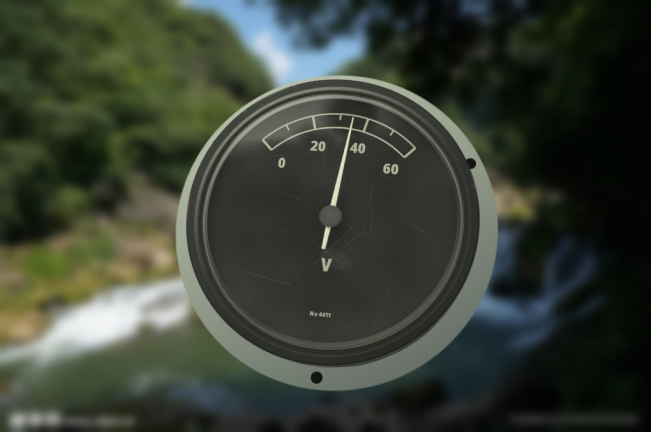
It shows {"value": 35, "unit": "V"}
